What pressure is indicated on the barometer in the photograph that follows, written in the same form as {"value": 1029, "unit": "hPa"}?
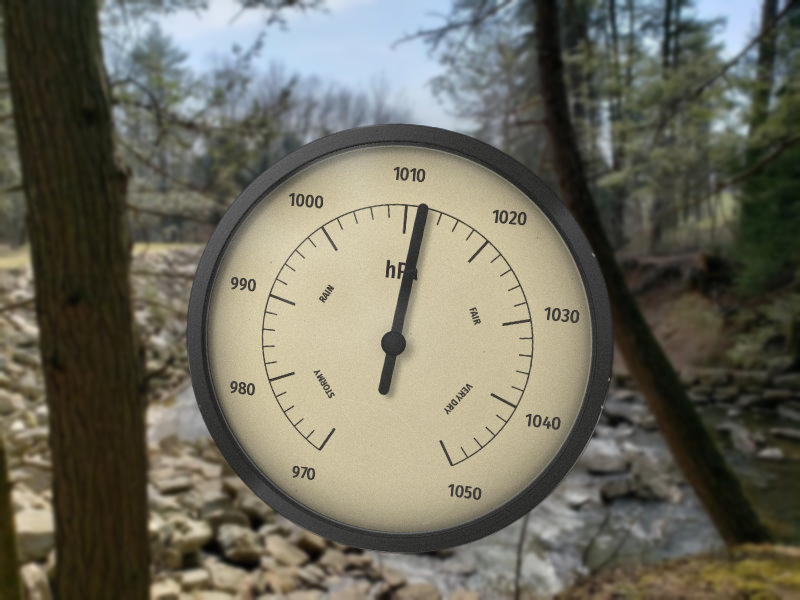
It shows {"value": 1012, "unit": "hPa"}
